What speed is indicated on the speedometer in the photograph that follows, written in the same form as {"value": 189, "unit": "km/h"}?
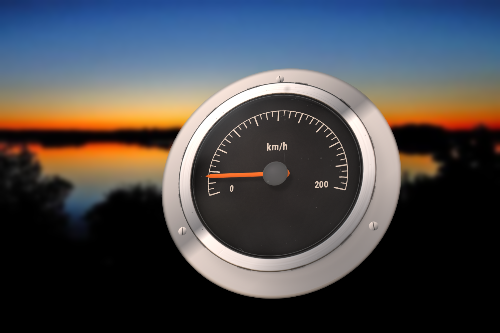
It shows {"value": 15, "unit": "km/h"}
